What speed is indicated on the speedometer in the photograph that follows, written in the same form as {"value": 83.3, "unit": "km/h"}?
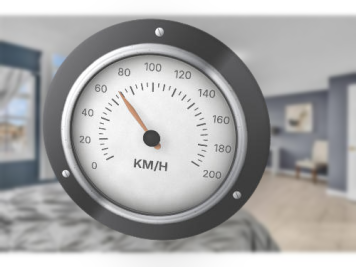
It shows {"value": 70, "unit": "km/h"}
